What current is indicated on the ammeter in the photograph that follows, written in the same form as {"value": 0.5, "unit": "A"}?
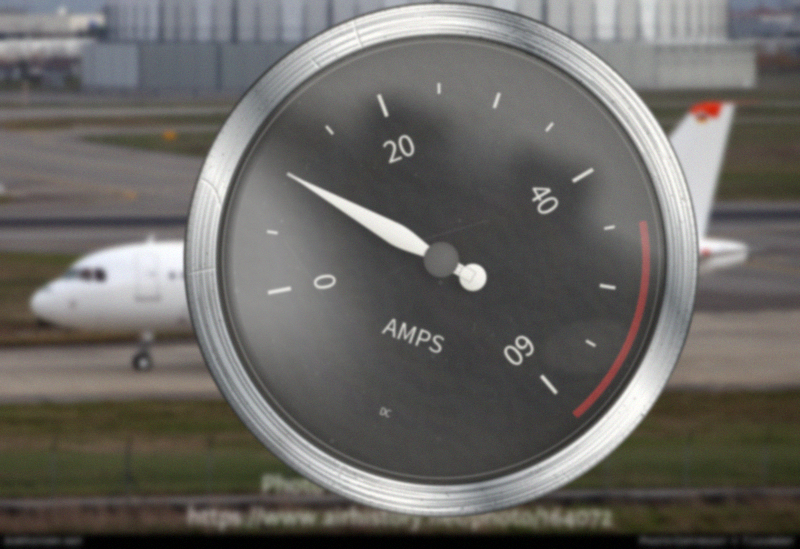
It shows {"value": 10, "unit": "A"}
